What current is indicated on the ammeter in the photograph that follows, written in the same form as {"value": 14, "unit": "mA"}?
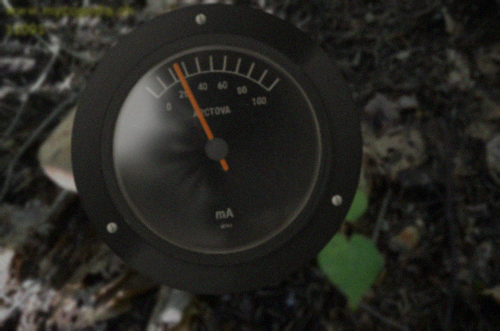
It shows {"value": 25, "unit": "mA"}
